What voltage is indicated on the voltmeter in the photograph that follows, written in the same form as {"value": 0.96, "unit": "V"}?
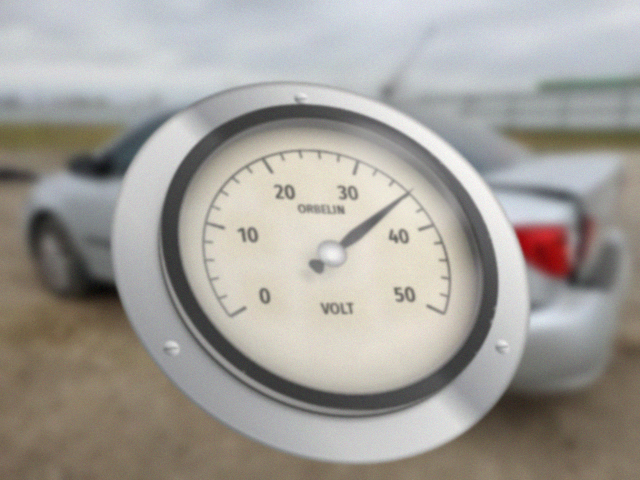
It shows {"value": 36, "unit": "V"}
